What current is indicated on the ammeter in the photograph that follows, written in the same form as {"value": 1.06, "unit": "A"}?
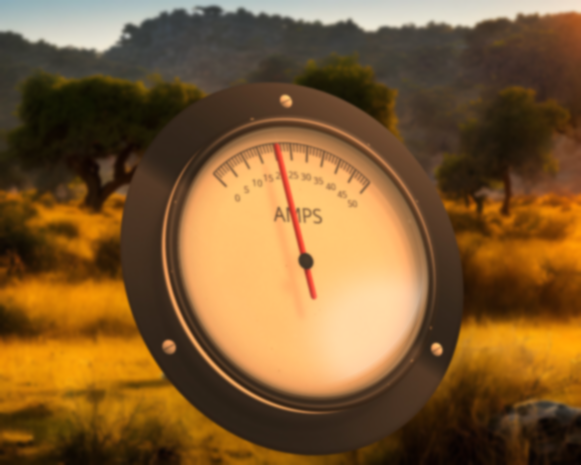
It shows {"value": 20, "unit": "A"}
